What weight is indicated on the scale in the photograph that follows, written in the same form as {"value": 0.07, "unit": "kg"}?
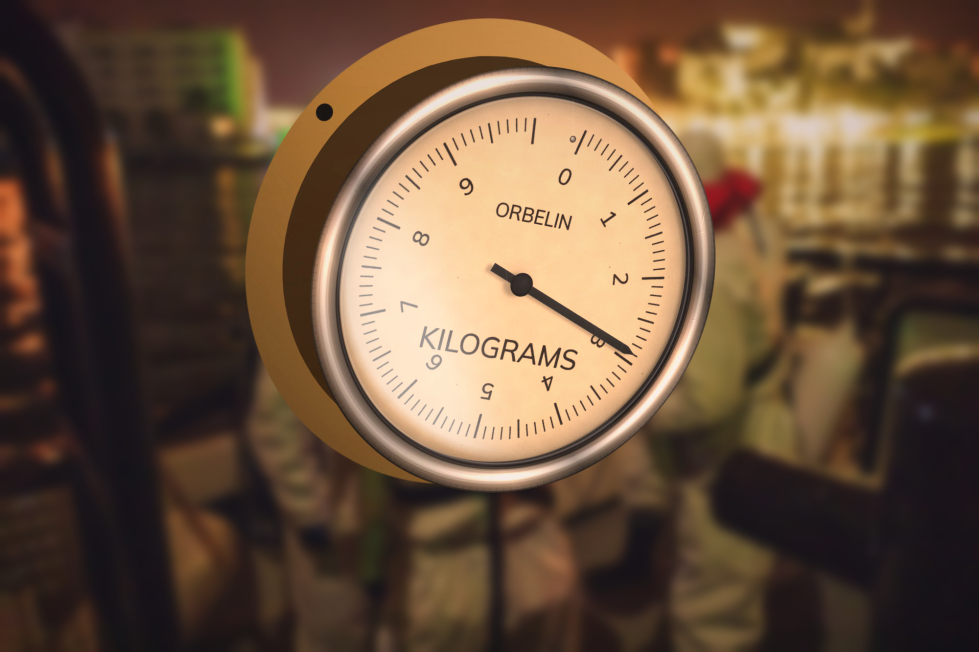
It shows {"value": 2.9, "unit": "kg"}
